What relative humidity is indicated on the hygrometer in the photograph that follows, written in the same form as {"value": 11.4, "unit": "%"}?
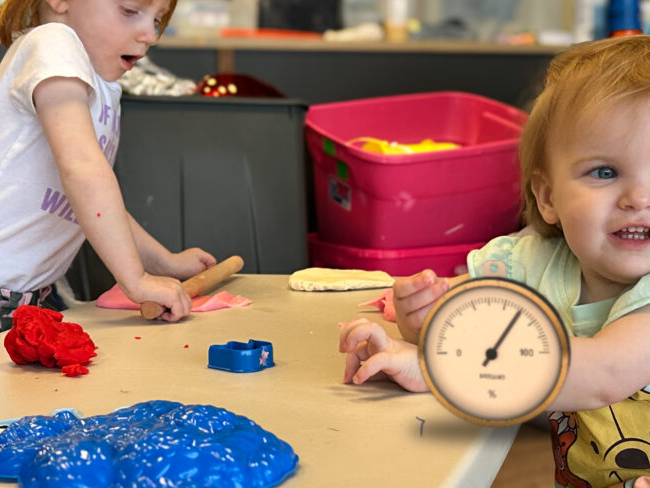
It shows {"value": 70, "unit": "%"}
